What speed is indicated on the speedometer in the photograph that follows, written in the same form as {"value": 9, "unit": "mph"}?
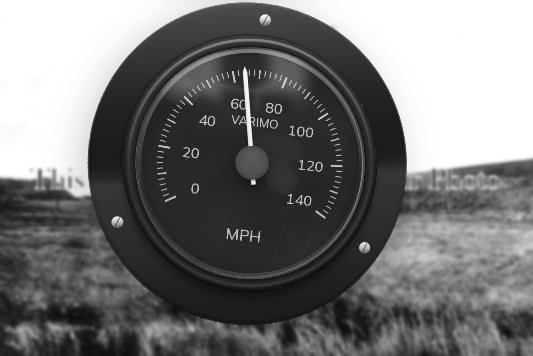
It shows {"value": 64, "unit": "mph"}
